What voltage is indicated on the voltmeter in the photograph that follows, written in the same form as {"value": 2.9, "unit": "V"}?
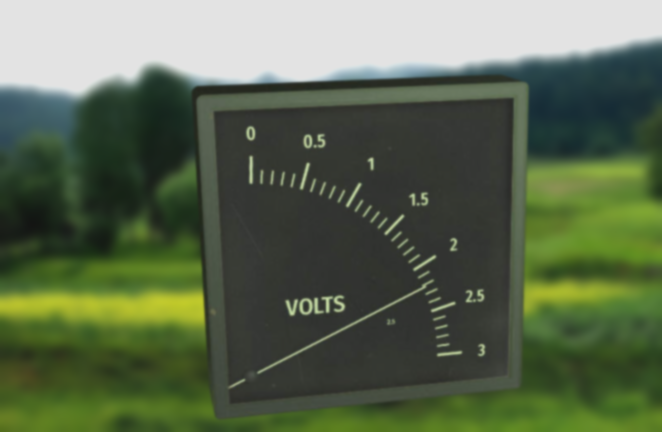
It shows {"value": 2.2, "unit": "V"}
